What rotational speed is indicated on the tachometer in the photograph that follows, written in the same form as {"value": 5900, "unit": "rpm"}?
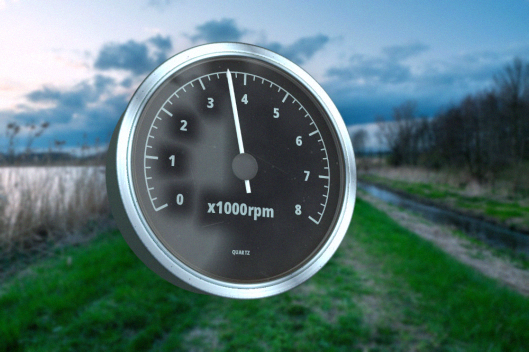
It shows {"value": 3600, "unit": "rpm"}
